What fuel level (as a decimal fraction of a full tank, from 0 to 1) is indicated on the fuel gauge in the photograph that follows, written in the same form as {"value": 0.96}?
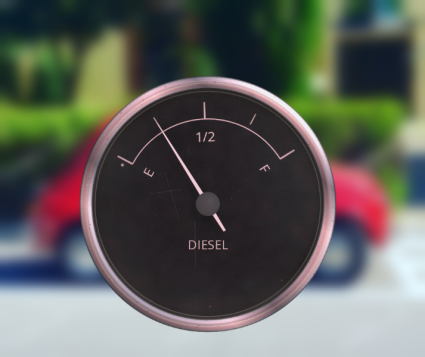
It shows {"value": 0.25}
